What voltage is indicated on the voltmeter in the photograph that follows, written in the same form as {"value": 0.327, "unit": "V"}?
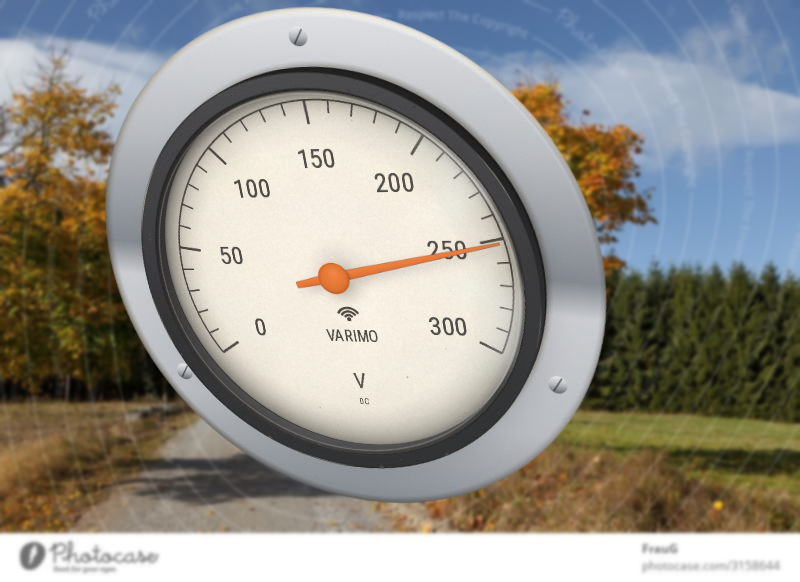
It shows {"value": 250, "unit": "V"}
